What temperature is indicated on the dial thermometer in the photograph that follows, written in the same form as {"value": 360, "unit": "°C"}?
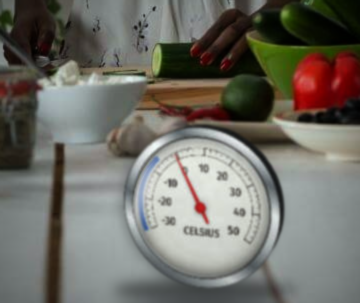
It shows {"value": 0, "unit": "°C"}
